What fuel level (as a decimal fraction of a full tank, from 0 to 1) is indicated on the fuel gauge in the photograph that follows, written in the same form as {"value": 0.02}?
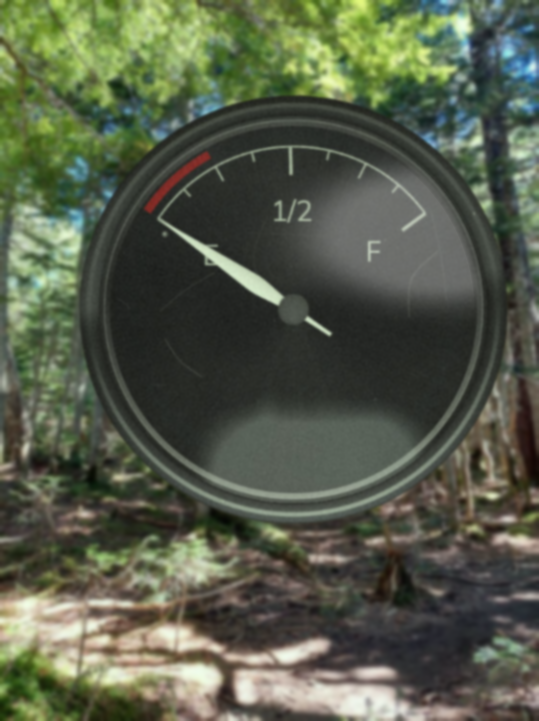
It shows {"value": 0}
